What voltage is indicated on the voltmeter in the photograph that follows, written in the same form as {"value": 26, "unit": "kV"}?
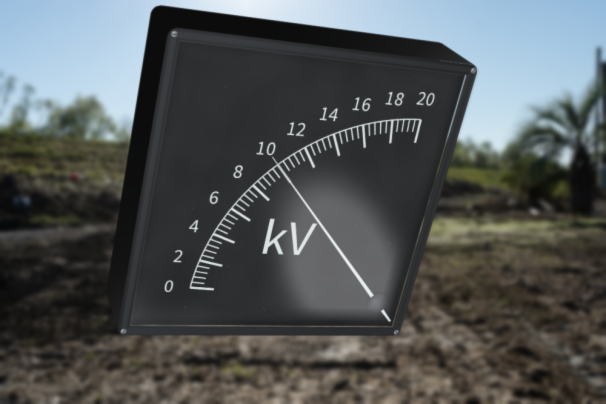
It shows {"value": 10, "unit": "kV"}
